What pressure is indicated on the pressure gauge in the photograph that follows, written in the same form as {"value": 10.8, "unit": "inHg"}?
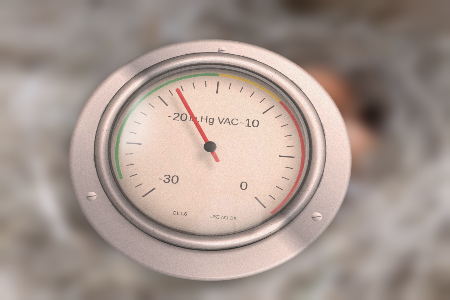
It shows {"value": -18.5, "unit": "inHg"}
